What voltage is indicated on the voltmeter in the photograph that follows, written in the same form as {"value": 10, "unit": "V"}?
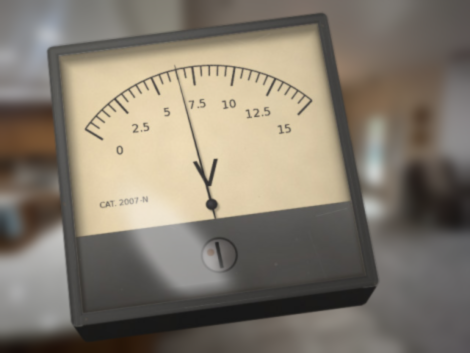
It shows {"value": 6.5, "unit": "V"}
